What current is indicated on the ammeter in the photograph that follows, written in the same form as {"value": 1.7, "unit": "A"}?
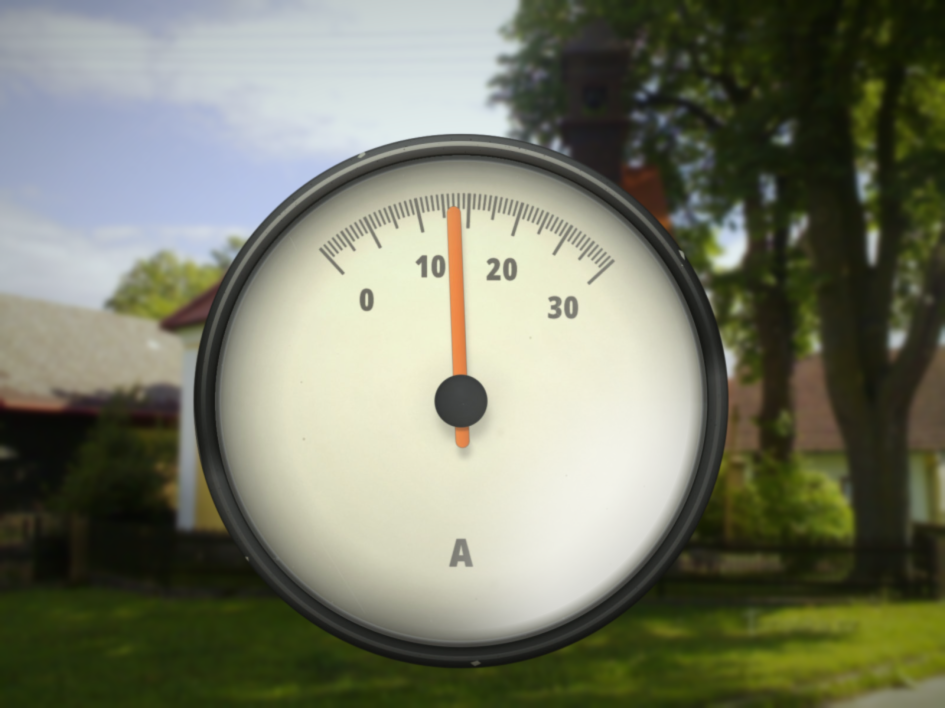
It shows {"value": 13.5, "unit": "A"}
